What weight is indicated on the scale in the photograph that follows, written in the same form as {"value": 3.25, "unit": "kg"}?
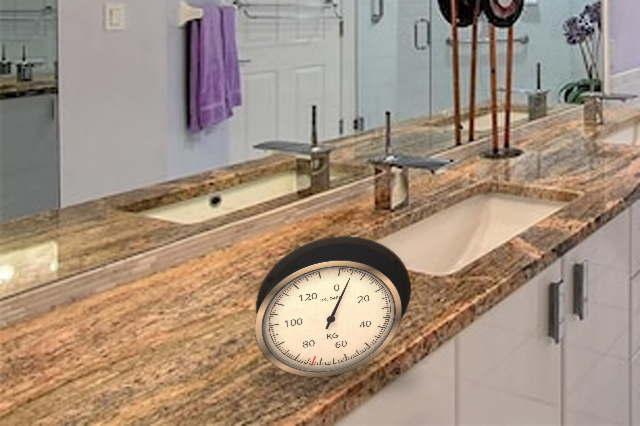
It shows {"value": 5, "unit": "kg"}
